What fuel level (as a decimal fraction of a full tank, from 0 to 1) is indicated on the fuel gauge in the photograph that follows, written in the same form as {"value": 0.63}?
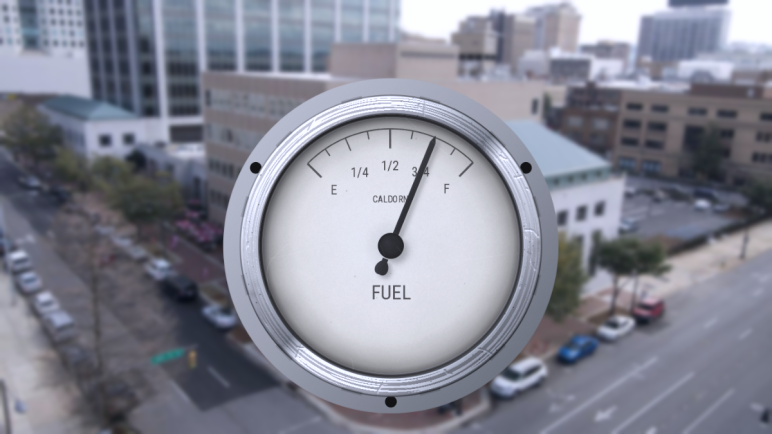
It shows {"value": 0.75}
